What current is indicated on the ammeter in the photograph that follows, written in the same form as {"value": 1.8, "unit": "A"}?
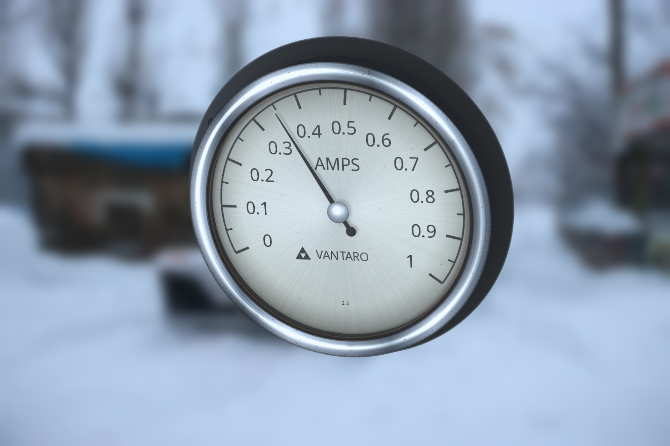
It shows {"value": 0.35, "unit": "A"}
